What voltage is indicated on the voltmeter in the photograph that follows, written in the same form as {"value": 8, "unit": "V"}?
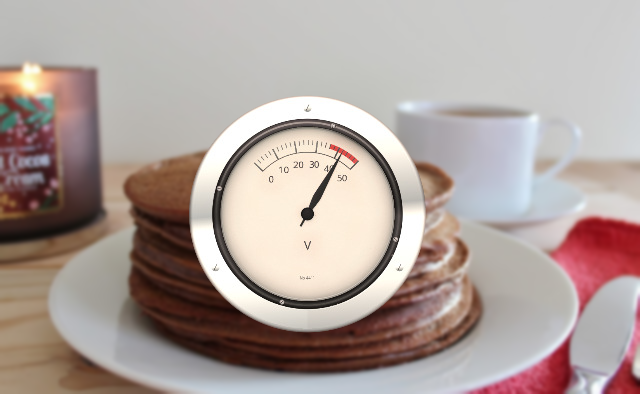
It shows {"value": 42, "unit": "V"}
